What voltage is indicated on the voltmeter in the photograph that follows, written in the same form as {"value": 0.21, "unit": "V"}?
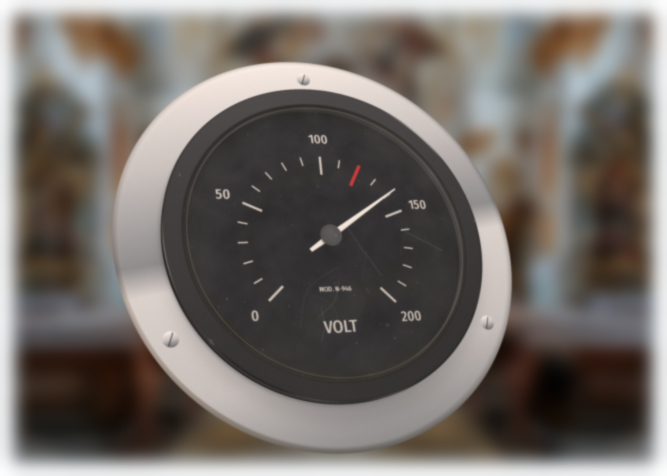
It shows {"value": 140, "unit": "V"}
